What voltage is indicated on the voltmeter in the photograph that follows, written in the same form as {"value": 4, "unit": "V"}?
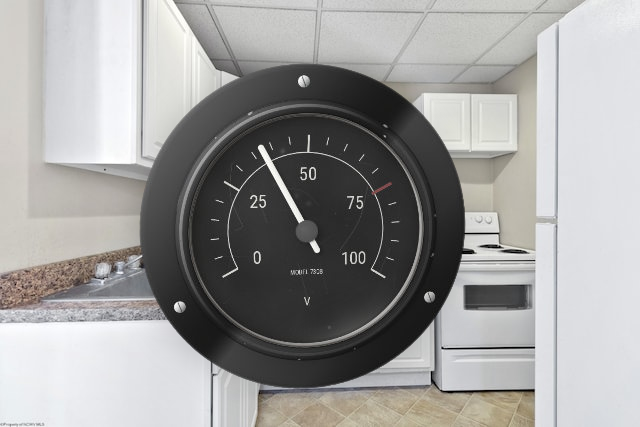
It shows {"value": 37.5, "unit": "V"}
